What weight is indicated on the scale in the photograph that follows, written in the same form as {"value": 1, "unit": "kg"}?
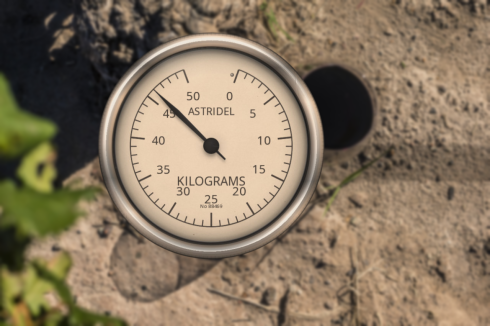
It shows {"value": 46, "unit": "kg"}
